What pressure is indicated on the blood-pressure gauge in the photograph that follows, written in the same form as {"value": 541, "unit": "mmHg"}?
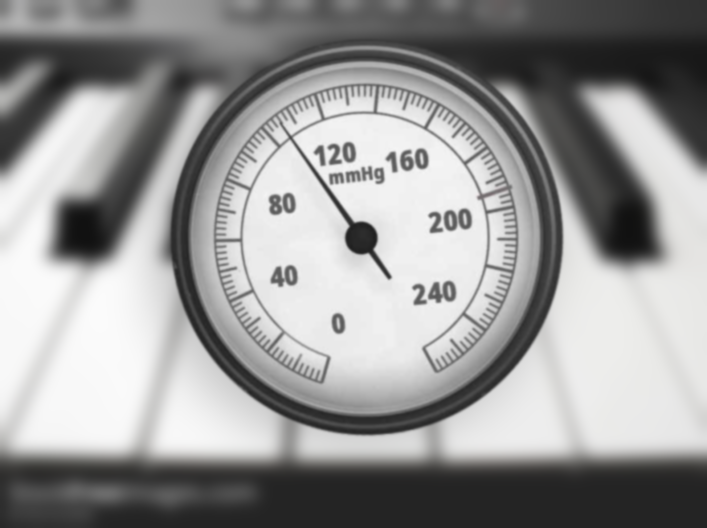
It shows {"value": 106, "unit": "mmHg"}
